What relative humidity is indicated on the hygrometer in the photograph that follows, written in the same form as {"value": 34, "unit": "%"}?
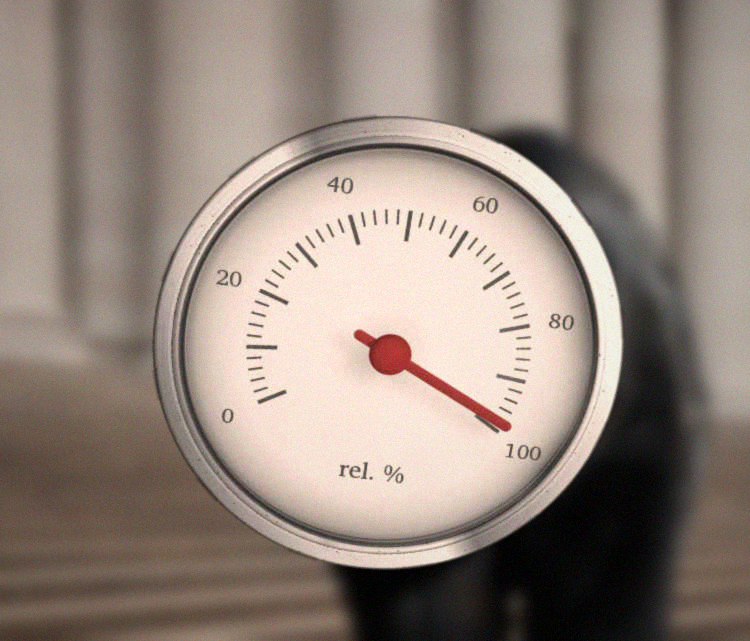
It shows {"value": 98, "unit": "%"}
